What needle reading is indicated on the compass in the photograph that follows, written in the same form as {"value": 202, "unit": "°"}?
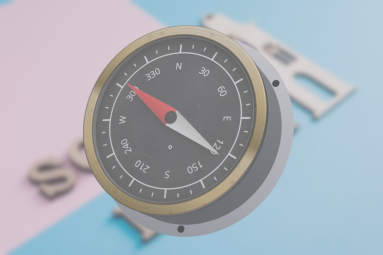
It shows {"value": 305, "unit": "°"}
